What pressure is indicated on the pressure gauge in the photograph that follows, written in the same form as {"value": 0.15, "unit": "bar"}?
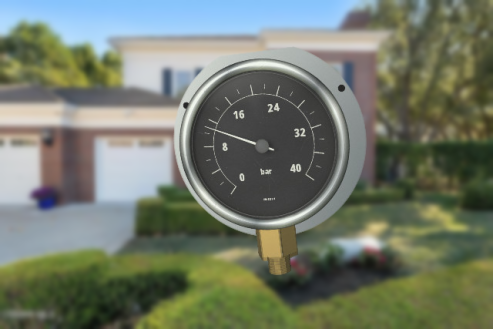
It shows {"value": 11, "unit": "bar"}
